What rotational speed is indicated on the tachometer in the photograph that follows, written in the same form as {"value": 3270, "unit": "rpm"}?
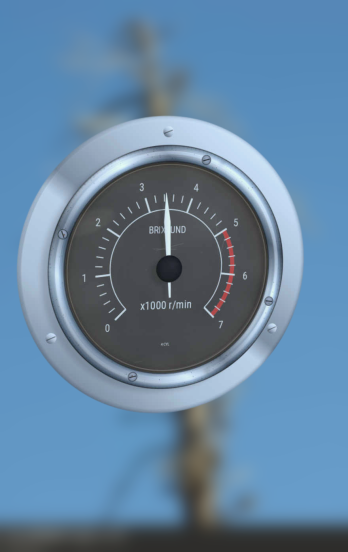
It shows {"value": 3400, "unit": "rpm"}
